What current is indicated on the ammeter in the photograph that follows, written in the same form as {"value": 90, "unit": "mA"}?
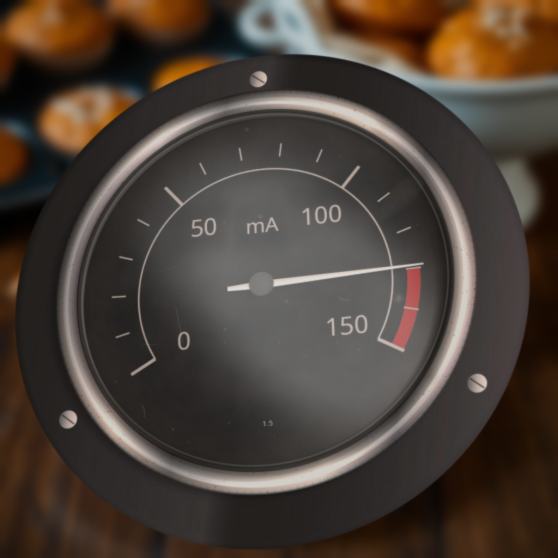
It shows {"value": 130, "unit": "mA"}
